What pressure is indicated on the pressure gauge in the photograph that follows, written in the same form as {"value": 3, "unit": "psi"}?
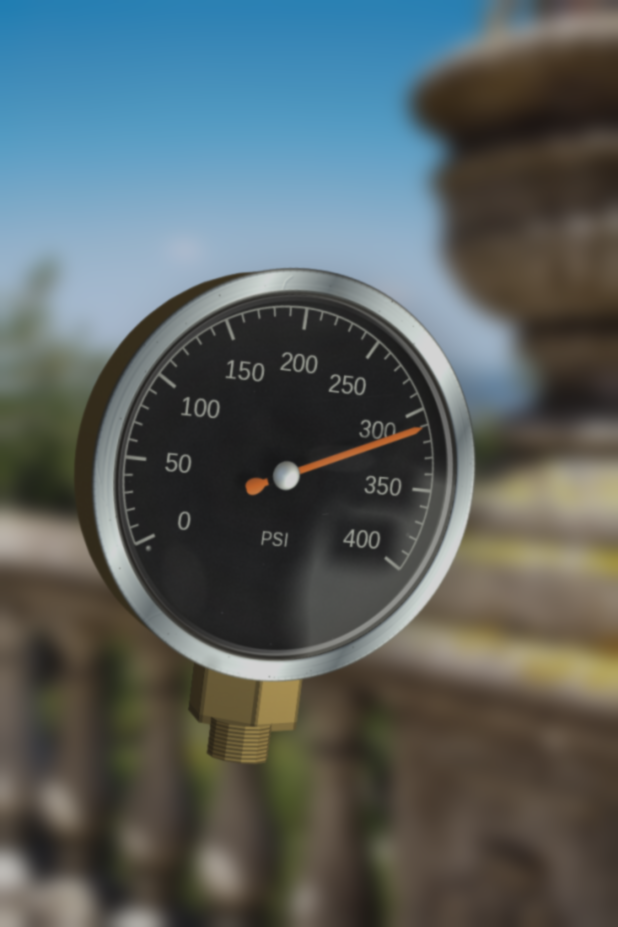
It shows {"value": 310, "unit": "psi"}
